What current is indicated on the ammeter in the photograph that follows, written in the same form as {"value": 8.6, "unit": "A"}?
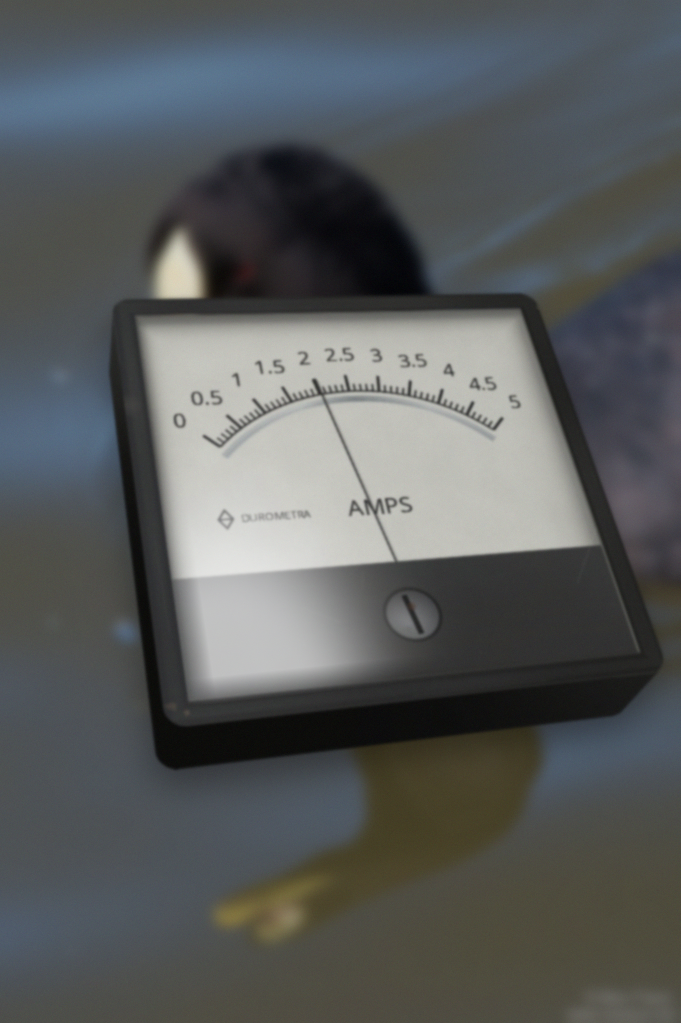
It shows {"value": 2, "unit": "A"}
